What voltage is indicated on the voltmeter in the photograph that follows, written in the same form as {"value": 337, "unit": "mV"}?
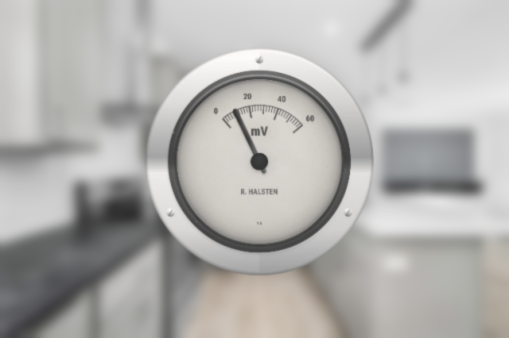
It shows {"value": 10, "unit": "mV"}
